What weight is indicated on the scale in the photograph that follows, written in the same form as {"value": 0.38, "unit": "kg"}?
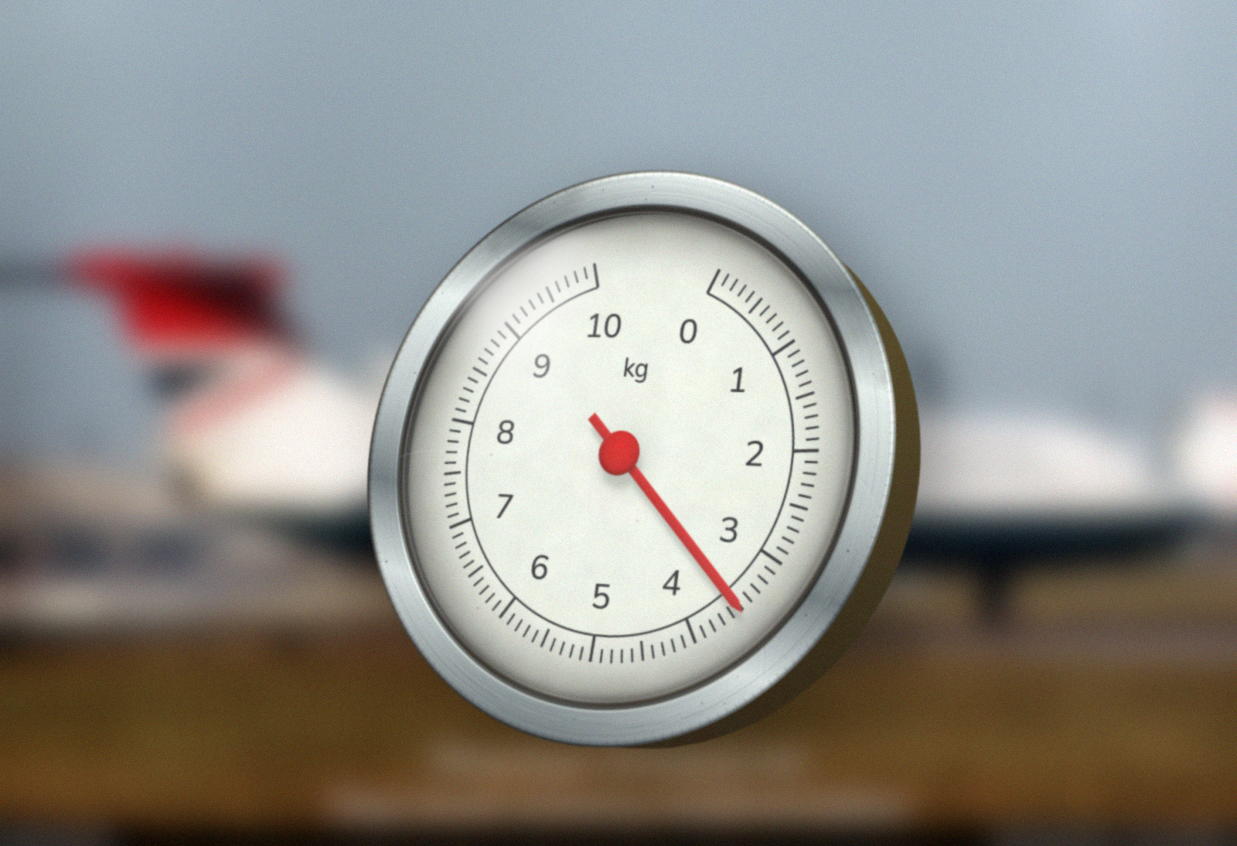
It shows {"value": 3.5, "unit": "kg"}
